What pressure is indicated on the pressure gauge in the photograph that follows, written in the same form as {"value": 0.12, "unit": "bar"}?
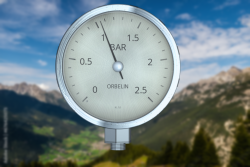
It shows {"value": 1.05, "unit": "bar"}
